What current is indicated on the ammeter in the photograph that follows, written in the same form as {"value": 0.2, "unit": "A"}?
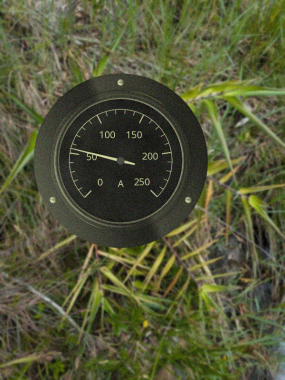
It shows {"value": 55, "unit": "A"}
